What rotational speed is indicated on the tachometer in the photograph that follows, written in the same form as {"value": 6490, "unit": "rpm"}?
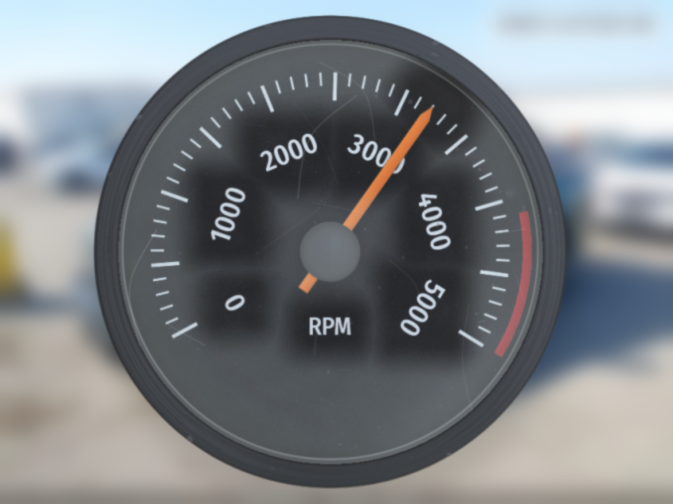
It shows {"value": 3200, "unit": "rpm"}
